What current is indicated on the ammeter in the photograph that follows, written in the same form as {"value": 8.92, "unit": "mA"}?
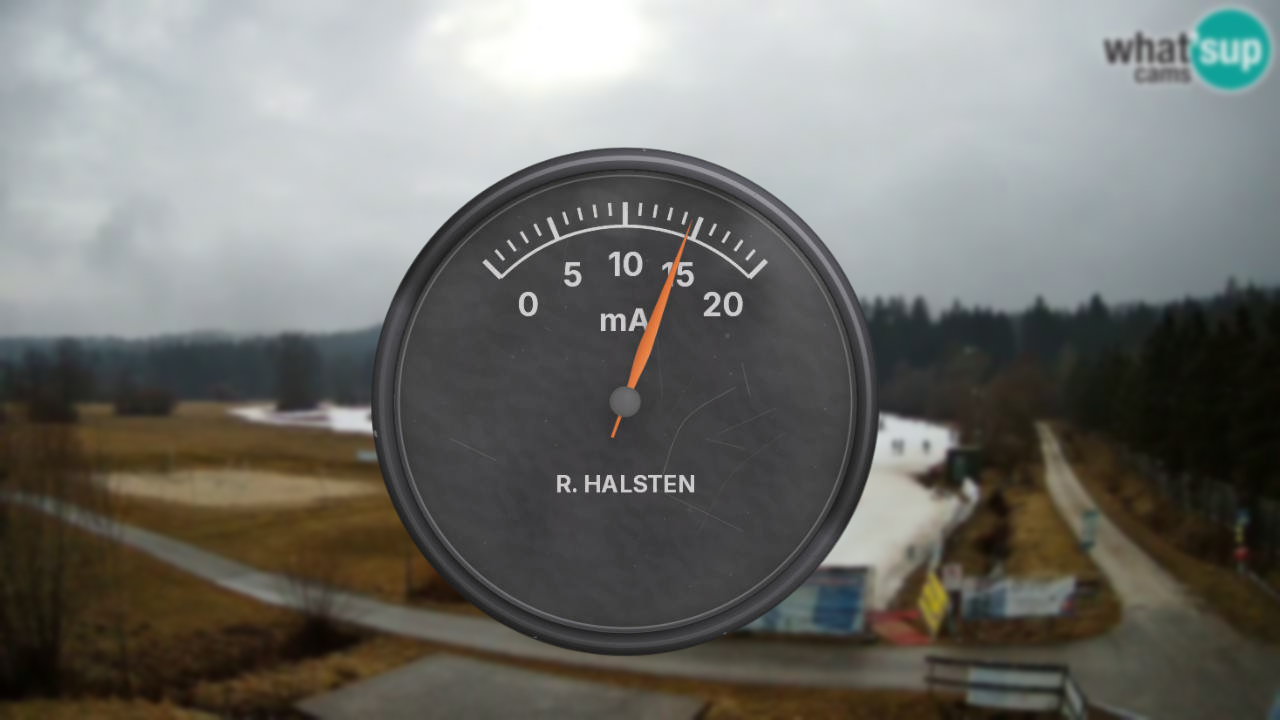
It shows {"value": 14.5, "unit": "mA"}
